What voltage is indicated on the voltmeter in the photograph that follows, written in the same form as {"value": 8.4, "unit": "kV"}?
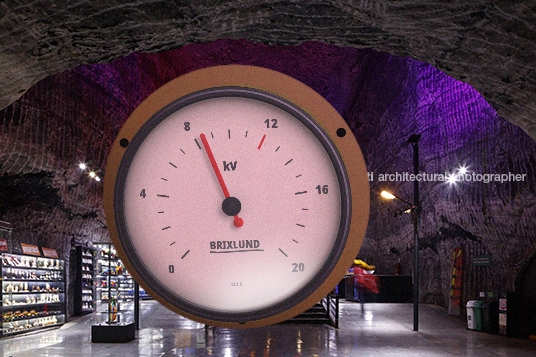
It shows {"value": 8.5, "unit": "kV"}
